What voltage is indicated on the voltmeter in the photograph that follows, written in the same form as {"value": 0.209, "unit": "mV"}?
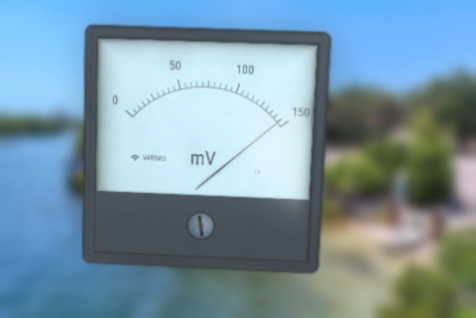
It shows {"value": 145, "unit": "mV"}
